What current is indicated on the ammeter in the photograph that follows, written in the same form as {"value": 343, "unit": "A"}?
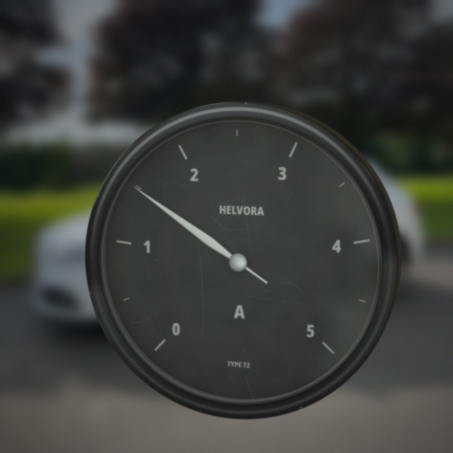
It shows {"value": 1.5, "unit": "A"}
